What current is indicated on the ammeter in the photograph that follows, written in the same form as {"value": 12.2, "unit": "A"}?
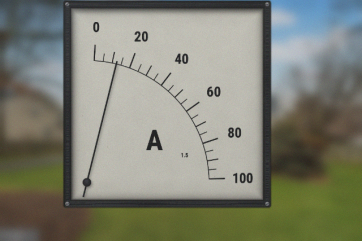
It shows {"value": 12.5, "unit": "A"}
